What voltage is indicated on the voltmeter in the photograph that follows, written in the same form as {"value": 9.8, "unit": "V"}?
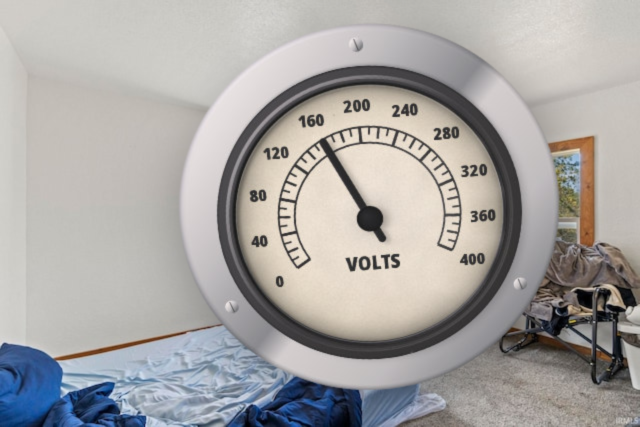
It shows {"value": 160, "unit": "V"}
